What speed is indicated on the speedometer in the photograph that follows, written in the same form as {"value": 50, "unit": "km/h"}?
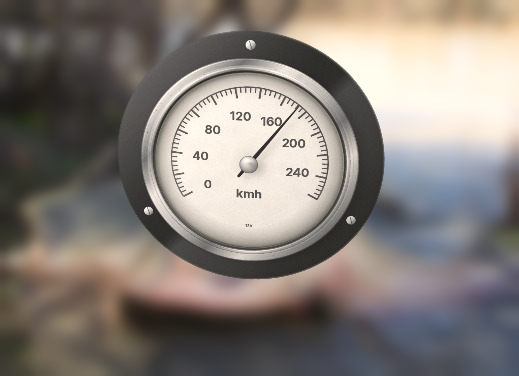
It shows {"value": 172, "unit": "km/h"}
